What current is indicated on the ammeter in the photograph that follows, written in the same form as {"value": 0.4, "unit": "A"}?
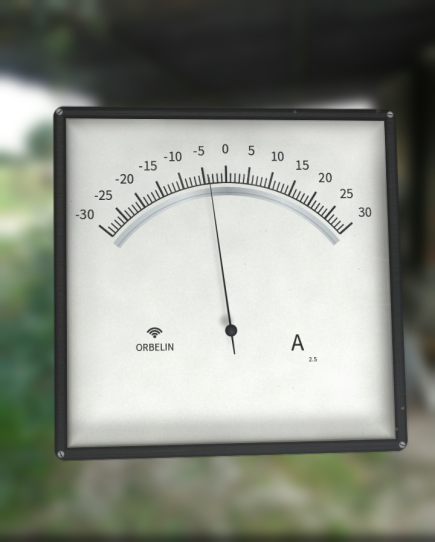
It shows {"value": -4, "unit": "A"}
